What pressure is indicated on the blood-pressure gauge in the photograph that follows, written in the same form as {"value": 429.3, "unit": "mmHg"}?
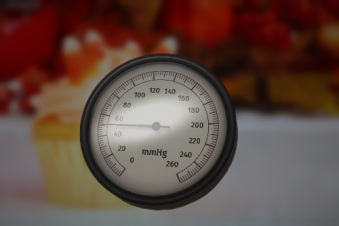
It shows {"value": 50, "unit": "mmHg"}
